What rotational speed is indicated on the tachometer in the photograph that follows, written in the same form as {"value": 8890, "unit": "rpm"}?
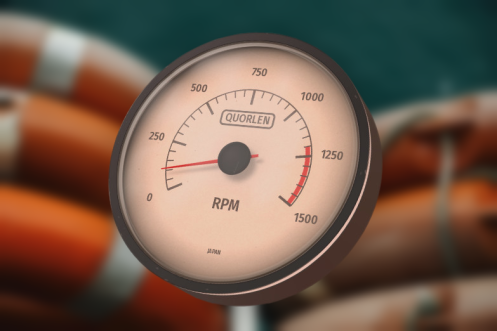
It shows {"value": 100, "unit": "rpm"}
